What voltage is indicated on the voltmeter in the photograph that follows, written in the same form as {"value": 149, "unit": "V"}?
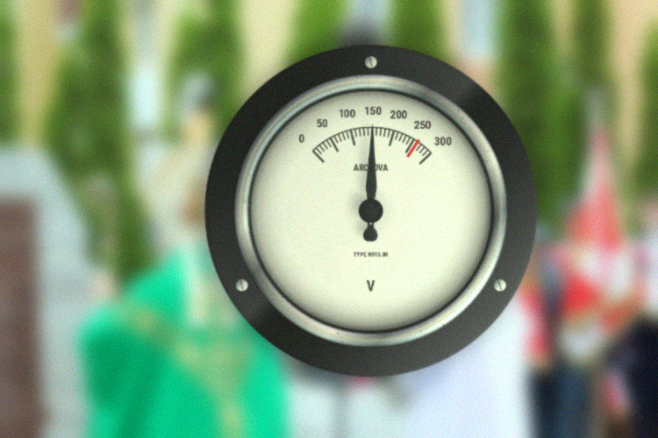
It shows {"value": 150, "unit": "V"}
